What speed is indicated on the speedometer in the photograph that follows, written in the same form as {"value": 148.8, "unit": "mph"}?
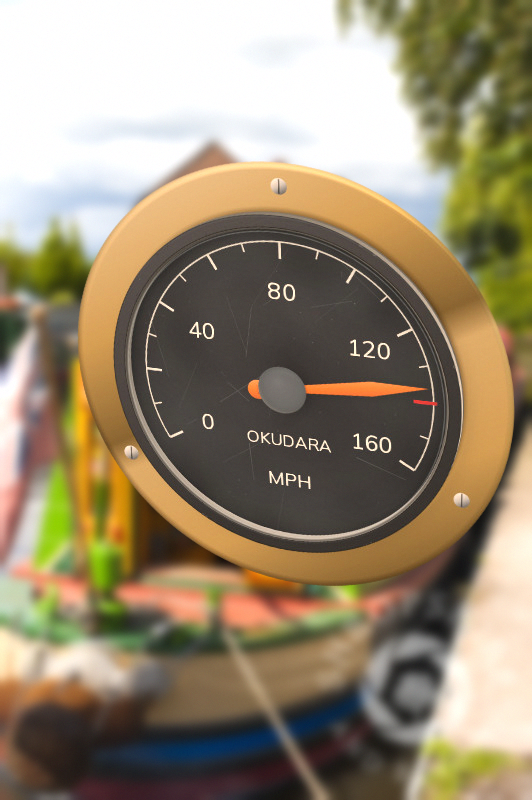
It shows {"value": 135, "unit": "mph"}
